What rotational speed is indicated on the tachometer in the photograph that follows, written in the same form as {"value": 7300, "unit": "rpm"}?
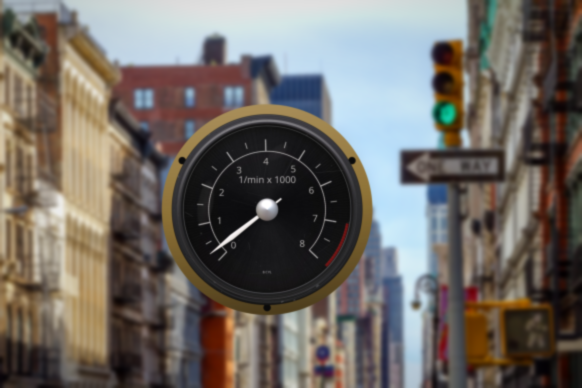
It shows {"value": 250, "unit": "rpm"}
